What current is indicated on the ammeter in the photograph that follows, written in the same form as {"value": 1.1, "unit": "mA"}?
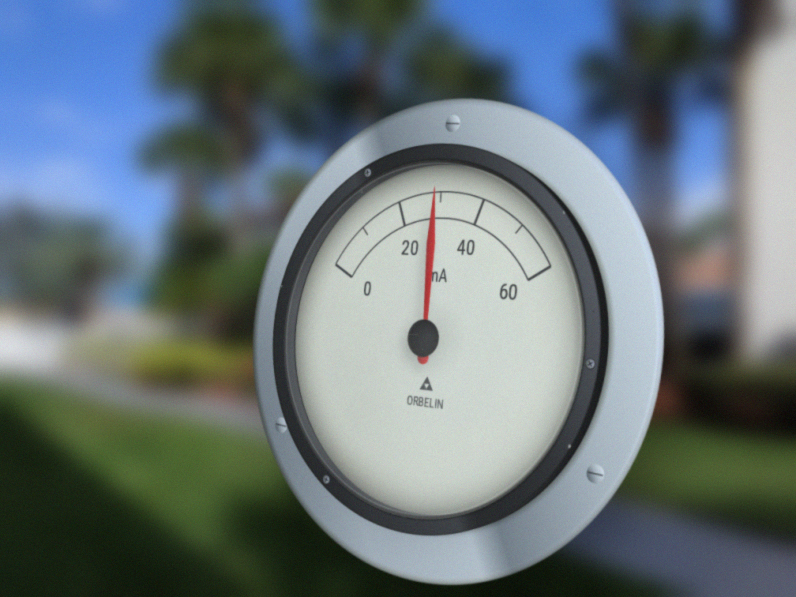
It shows {"value": 30, "unit": "mA"}
